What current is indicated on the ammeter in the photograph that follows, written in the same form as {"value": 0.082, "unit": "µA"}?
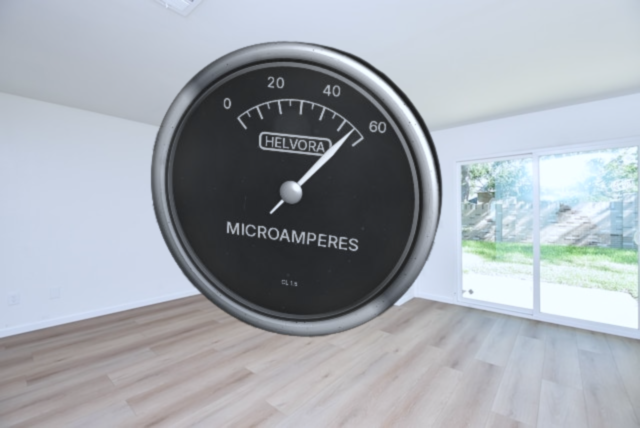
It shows {"value": 55, "unit": "µA"}
